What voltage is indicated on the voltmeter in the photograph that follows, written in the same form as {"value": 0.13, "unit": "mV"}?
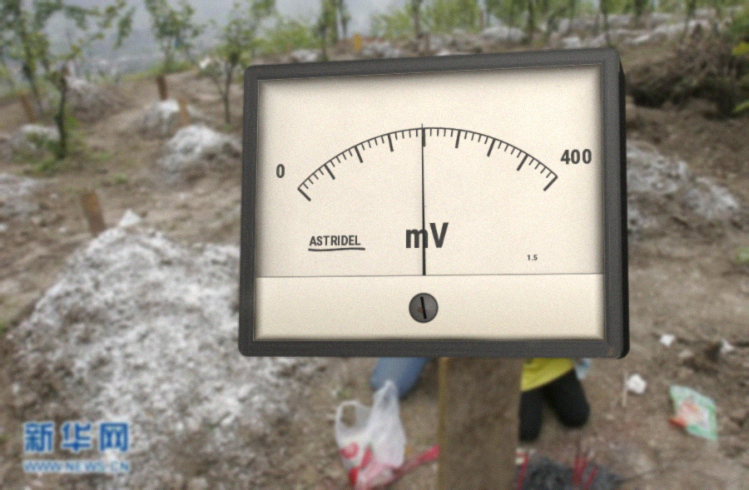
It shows {"value": 200, "unit": "mV"}
